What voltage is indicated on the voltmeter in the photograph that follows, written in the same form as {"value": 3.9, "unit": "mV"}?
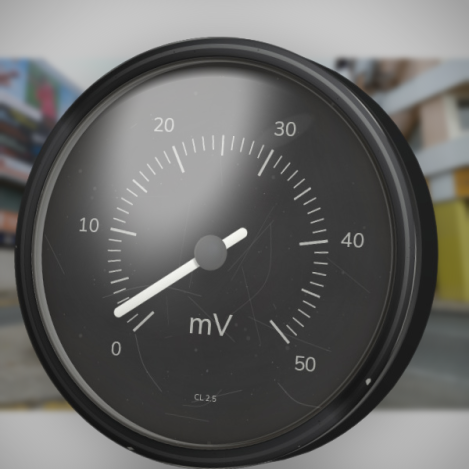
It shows {"value": 2, "unit": "mV"}
